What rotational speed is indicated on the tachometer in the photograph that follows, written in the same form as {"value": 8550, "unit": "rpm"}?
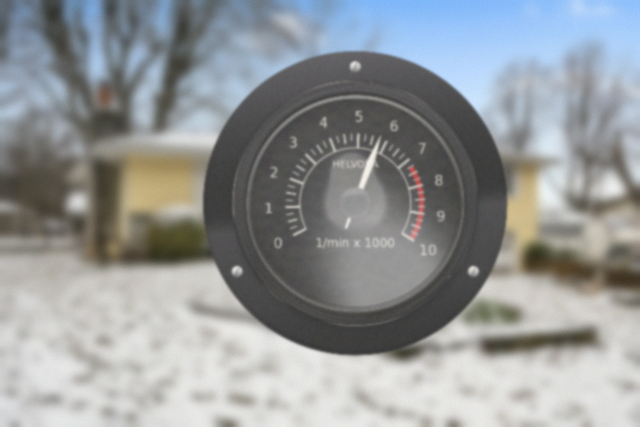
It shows {"value": 5750, "unit": "rpm"}
